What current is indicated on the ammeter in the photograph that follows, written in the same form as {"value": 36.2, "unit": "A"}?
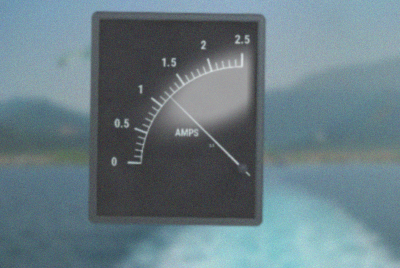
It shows {"value": 1.2, "unit": "A"}
